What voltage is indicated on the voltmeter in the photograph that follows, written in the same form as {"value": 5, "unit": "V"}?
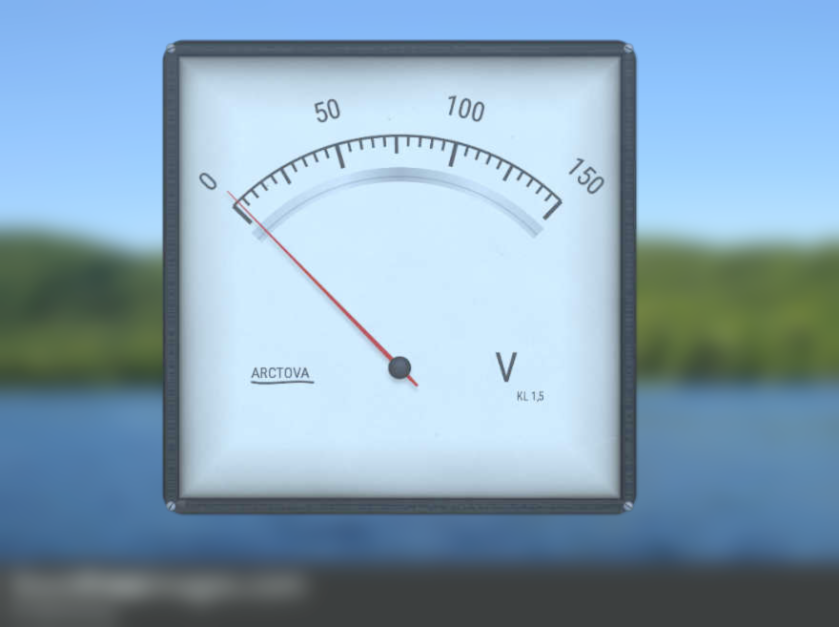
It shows {"value": 2.5, "unit": "V"}
